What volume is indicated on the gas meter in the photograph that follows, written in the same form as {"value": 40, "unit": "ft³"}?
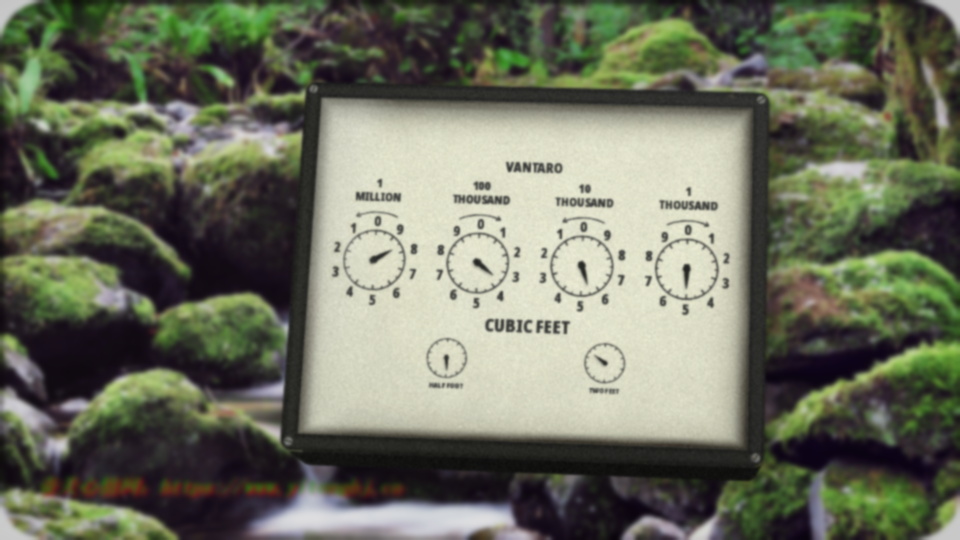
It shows {"value": 835500, "unit": "ft³"}
